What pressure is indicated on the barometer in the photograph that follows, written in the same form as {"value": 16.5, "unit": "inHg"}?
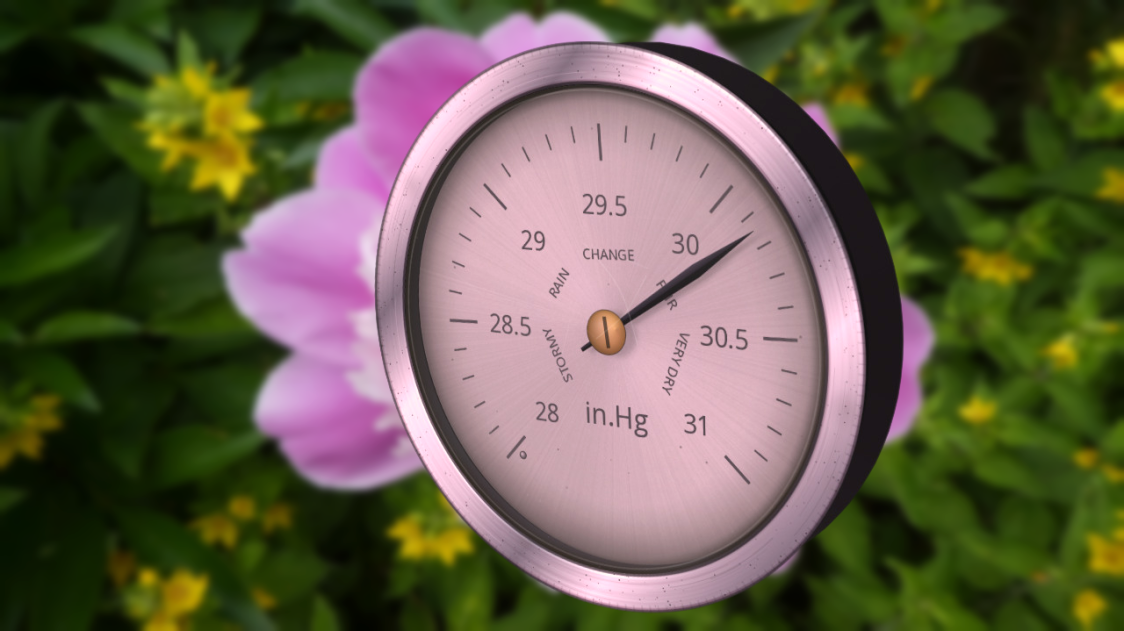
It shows {"value": 30.15, "unit": "inHg"}
